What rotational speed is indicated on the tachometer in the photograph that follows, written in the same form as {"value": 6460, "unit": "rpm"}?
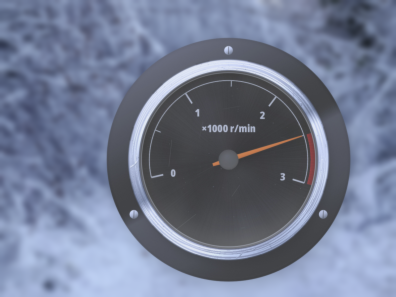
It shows {"value": 2500, "unit": "rpm"}
